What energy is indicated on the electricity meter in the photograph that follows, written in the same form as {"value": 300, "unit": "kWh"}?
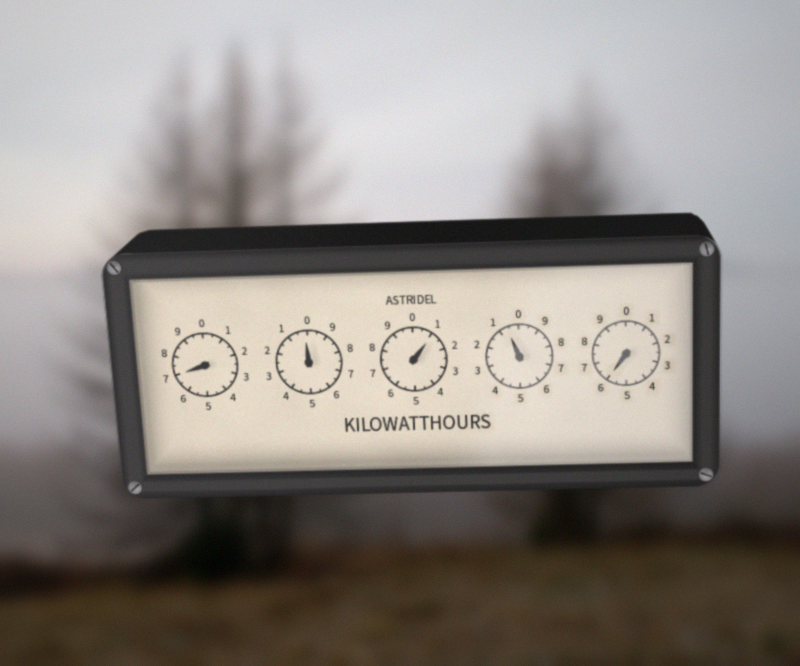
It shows {"value": 70106, "unit": "kWh"}
